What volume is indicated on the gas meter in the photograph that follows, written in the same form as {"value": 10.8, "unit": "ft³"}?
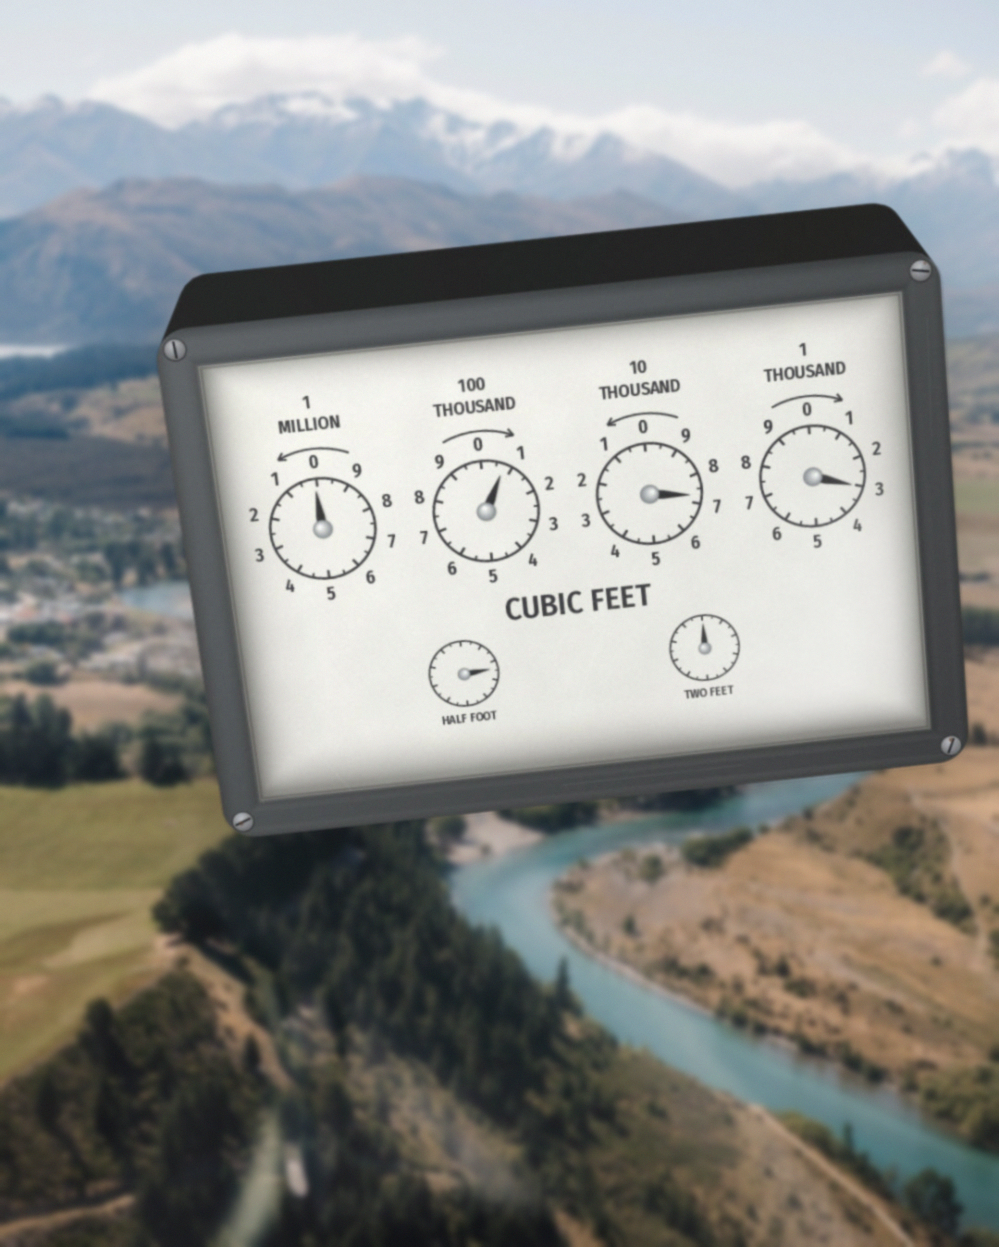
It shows {"value": 7300, "unit": "ft³"}
